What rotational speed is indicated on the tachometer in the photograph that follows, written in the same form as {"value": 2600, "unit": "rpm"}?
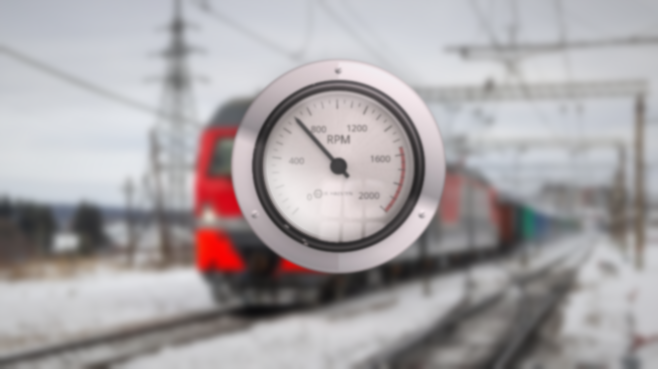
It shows {"value": 700, "unit": "rpm"}
